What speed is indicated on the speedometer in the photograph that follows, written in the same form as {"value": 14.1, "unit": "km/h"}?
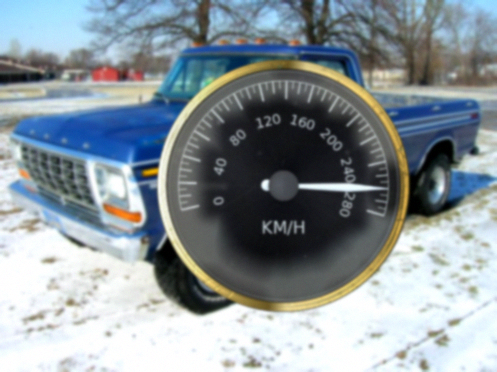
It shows {"value": 260, "unit": "km/h"}
